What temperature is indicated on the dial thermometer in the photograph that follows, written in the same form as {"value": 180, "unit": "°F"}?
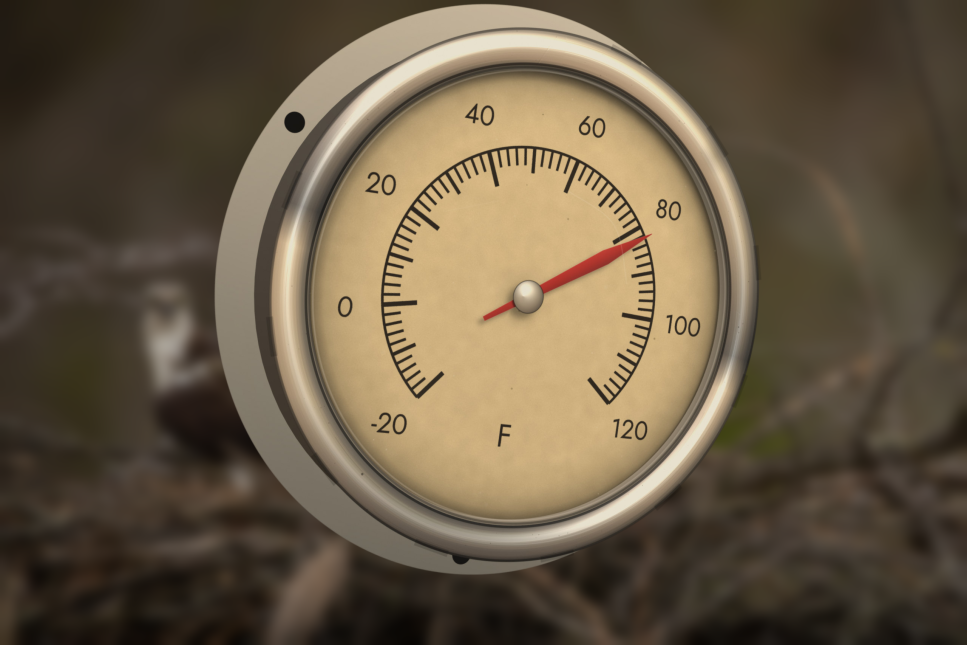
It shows {"value": 82, "unit": "°F"}
